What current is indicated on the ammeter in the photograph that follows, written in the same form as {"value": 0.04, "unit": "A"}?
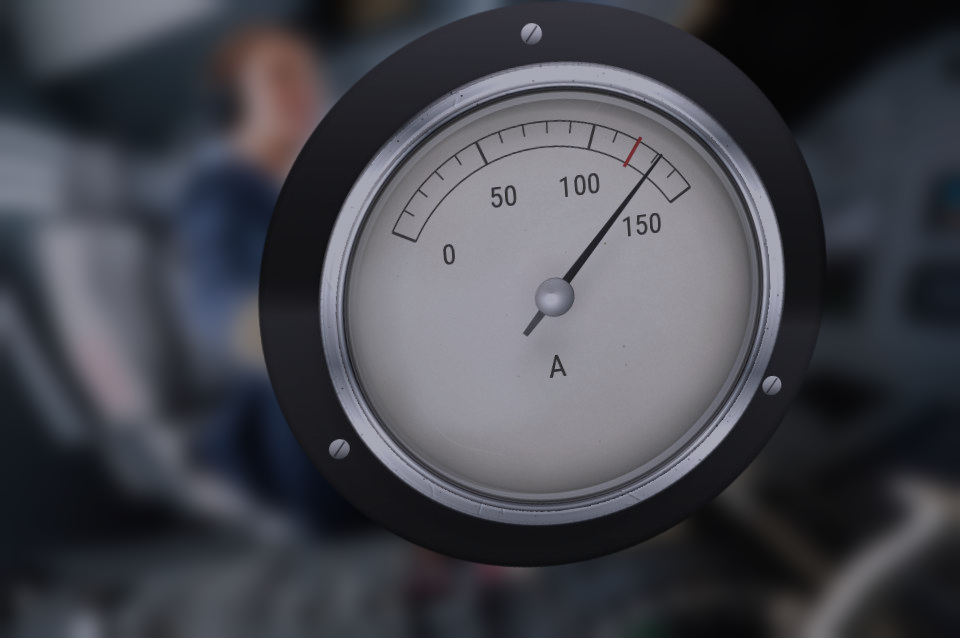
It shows {"value": 130, "unit": "A"}
